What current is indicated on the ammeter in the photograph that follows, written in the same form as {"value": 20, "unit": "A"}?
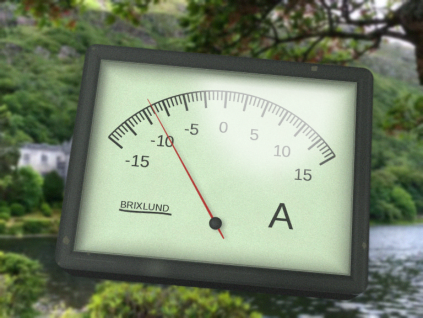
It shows {"value": -9, "unit": "A"}
